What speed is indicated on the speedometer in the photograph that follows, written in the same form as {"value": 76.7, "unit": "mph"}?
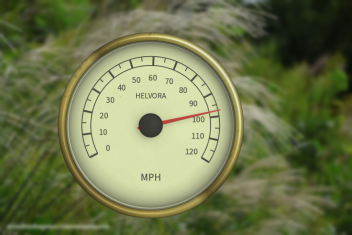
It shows {"value": 97.5, "unit": "mph"}
